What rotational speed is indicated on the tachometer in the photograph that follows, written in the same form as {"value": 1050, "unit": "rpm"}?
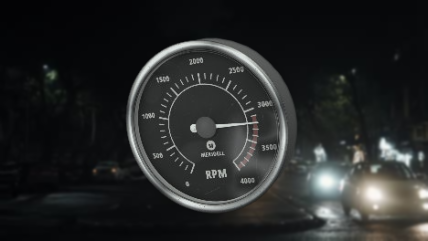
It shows {"value": 3200, "unit": "rpm"}
